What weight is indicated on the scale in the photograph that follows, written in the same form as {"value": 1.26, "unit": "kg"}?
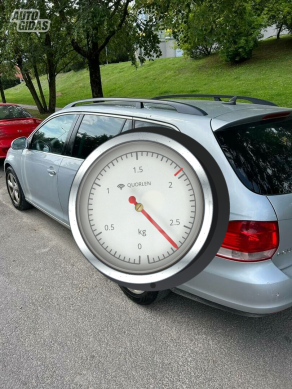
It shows {"value": 2.7, "unit": "kg"}
